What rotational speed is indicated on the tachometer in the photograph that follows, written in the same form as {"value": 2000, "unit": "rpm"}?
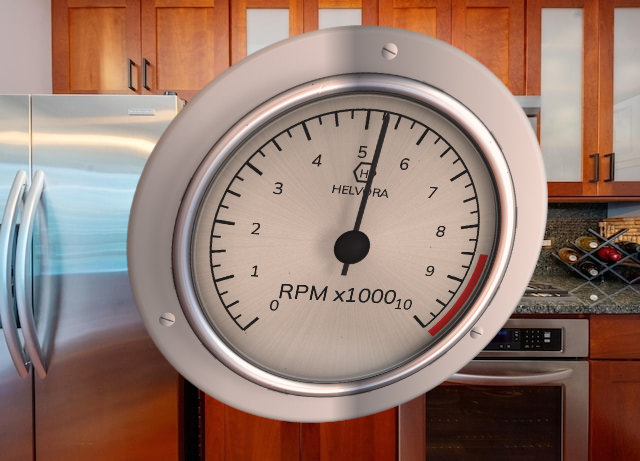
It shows {"value": 5250, "unit": "rpm"}
